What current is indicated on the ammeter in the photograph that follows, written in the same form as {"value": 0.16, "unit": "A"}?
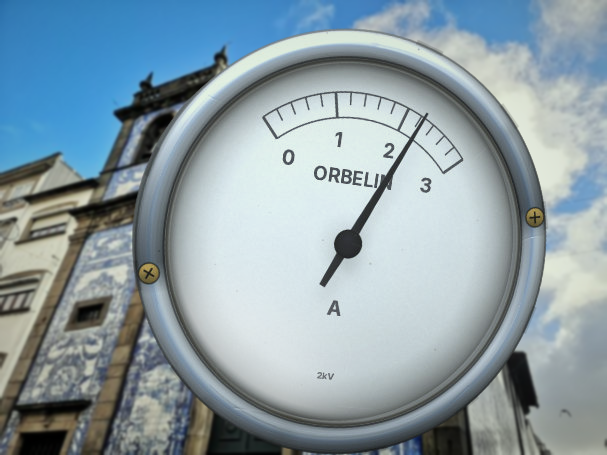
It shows {"value": 2.2, "unit": "A"}
